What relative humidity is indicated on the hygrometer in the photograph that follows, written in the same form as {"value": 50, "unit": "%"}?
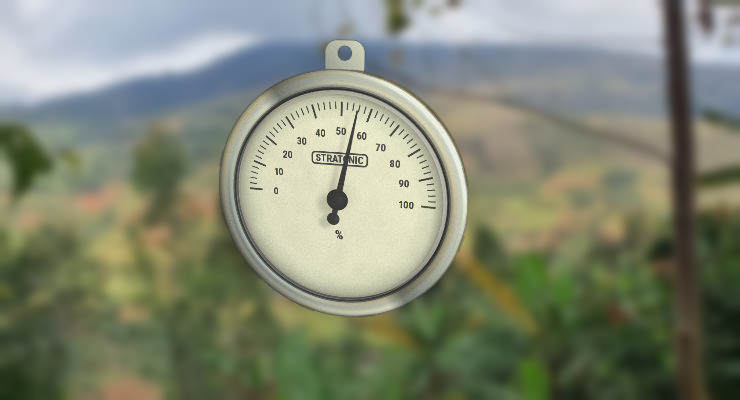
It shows {"value": 56, "unit": "%"}
